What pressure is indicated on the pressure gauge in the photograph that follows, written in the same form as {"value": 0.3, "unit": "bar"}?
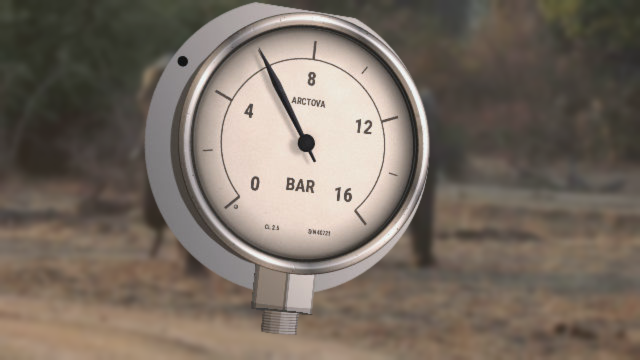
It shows {"value": 6, "unit": "bar"}
